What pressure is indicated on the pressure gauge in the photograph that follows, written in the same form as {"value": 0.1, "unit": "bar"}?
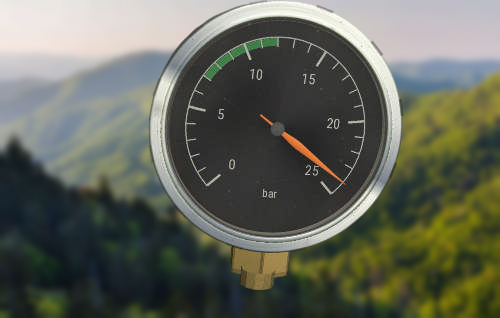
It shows {"value": 24, "unit": "bar"}
